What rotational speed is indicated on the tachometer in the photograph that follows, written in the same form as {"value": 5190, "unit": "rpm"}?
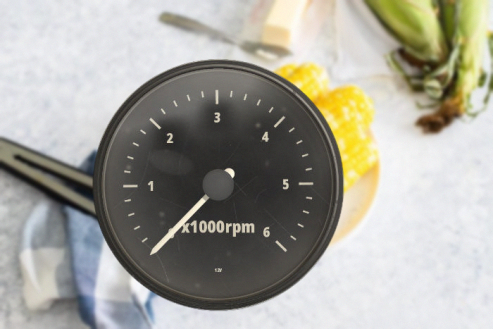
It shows {"value": 0, "unit": "rpm"}
